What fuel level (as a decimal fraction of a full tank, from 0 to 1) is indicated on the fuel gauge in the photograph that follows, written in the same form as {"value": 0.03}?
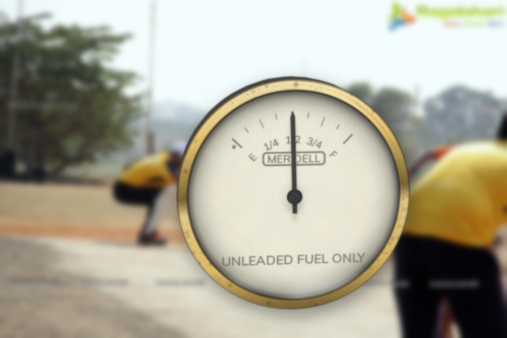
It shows {"value": 0.5}
